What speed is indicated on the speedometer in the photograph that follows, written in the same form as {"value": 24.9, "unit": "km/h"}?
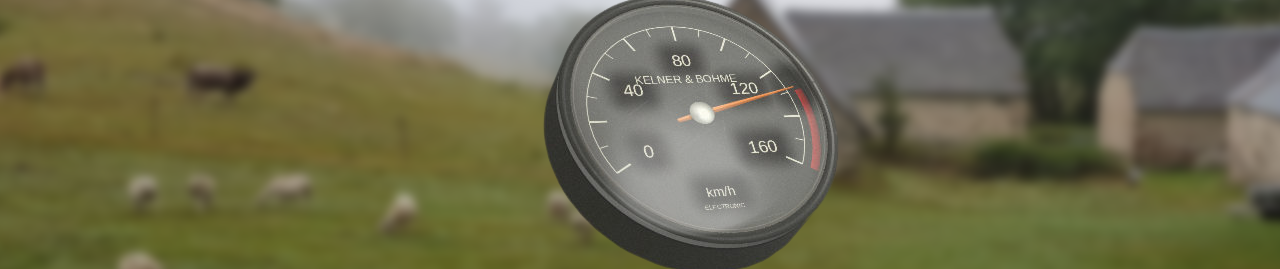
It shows {"value": 130, "unit": "km/h"}
